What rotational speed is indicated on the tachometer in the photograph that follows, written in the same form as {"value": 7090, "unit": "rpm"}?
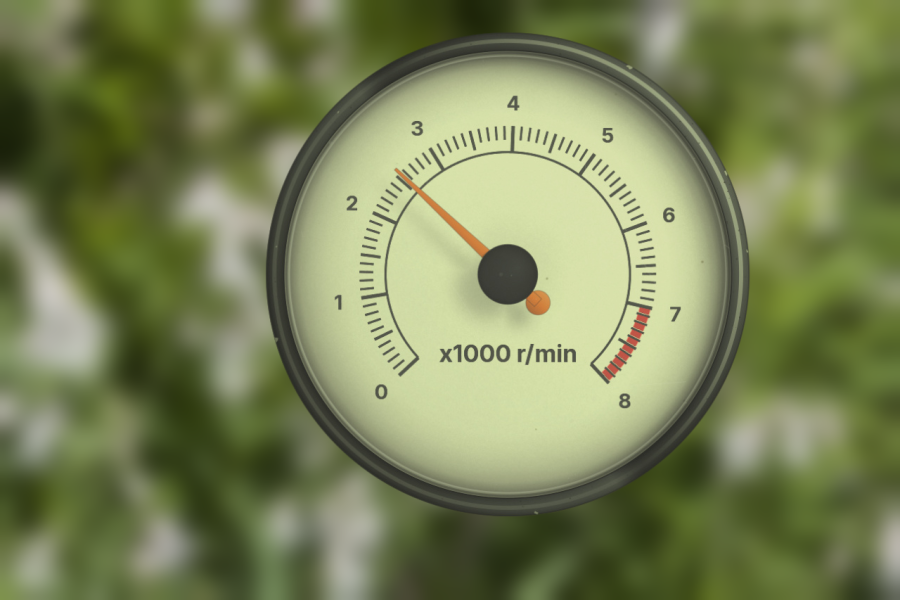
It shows {"value": 2550, "unit": "rpm"}
